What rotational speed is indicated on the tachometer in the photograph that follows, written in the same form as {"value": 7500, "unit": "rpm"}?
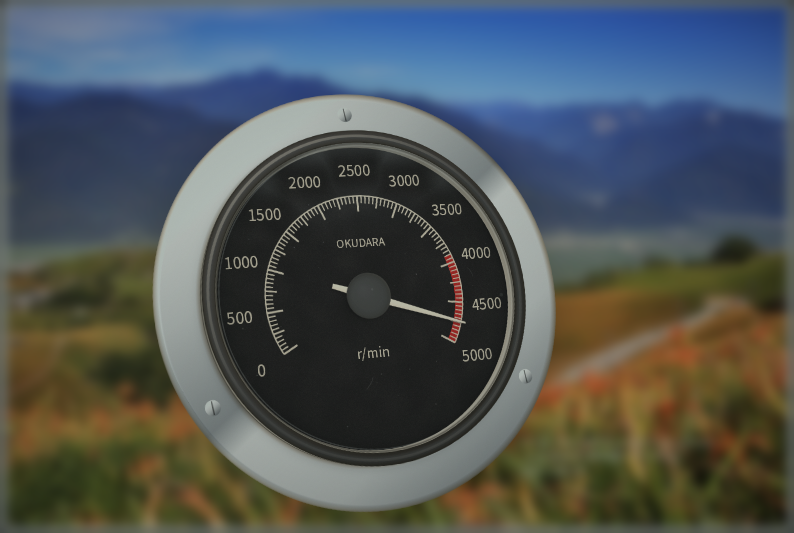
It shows {"value": 4750, "unit": "rpm"}
